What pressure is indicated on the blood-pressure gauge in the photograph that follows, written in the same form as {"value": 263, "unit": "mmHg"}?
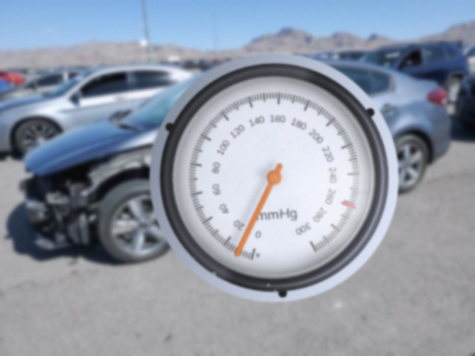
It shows {"value": 10, "unit": "mmHg"}
